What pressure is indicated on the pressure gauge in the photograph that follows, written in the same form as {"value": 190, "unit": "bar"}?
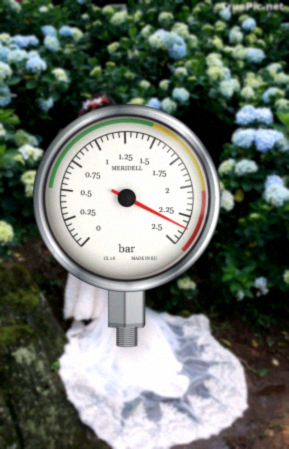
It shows {"value": 2.35, "unit": "bar"}
